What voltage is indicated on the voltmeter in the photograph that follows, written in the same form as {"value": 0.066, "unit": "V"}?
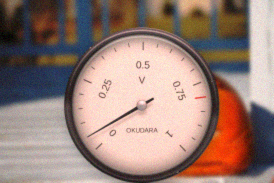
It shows {"value": 0.05, "unit": "V"}
